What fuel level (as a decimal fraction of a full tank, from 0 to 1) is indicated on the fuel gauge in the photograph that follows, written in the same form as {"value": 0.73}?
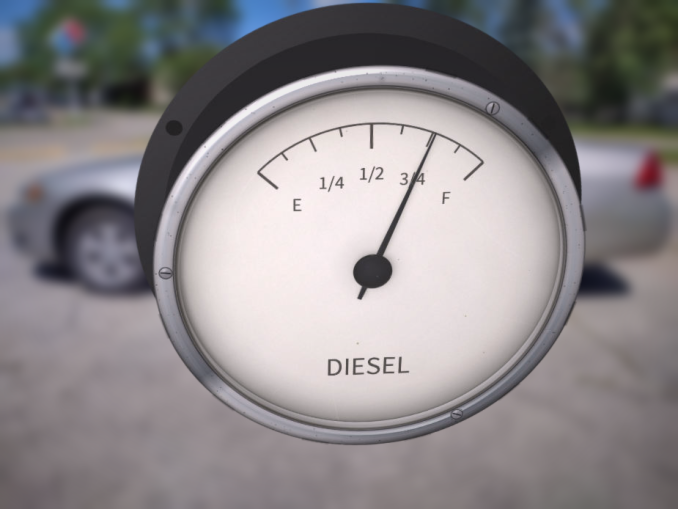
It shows {"value": 0.75}
